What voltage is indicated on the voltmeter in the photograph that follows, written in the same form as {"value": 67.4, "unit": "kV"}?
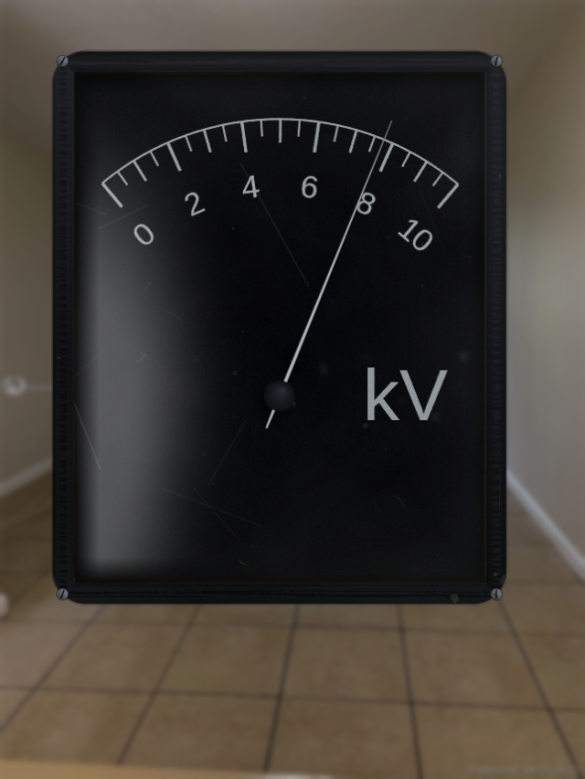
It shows {"value": 7.75, "unit": "kV"}
